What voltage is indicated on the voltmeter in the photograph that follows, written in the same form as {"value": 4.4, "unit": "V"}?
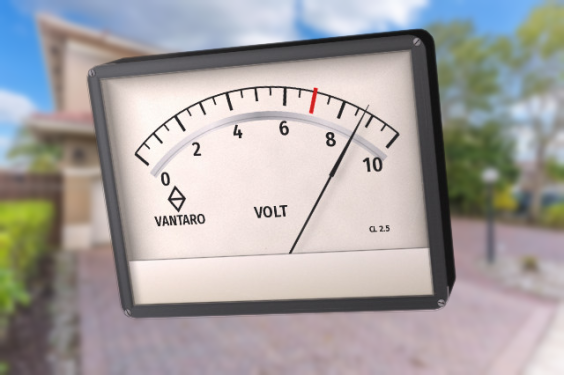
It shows {"value": 8.75, "unit": "V"}
